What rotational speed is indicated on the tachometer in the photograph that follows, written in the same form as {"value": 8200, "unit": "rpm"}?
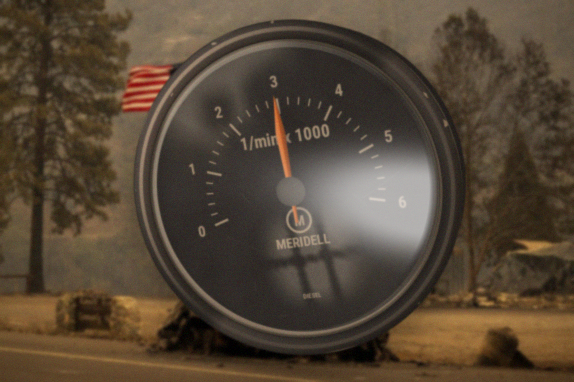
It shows {"value": 3000, "unit": "rpm"}
